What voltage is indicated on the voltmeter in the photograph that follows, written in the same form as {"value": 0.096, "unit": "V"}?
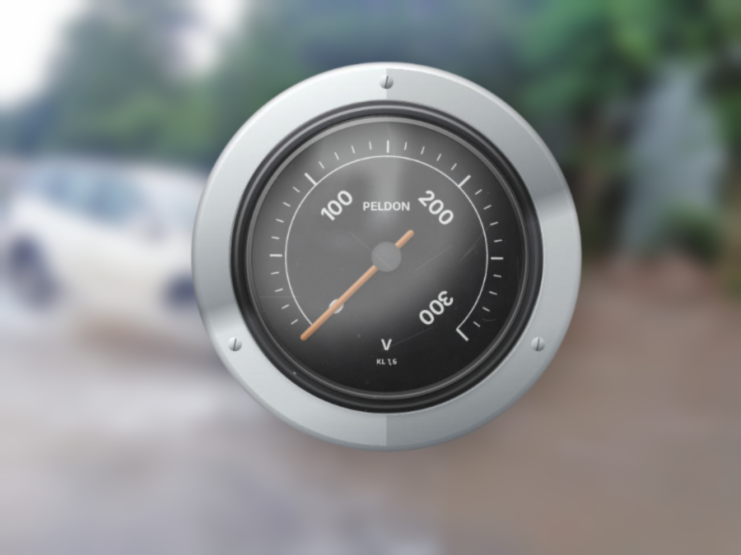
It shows {"value": 0, "unit": "V"}
